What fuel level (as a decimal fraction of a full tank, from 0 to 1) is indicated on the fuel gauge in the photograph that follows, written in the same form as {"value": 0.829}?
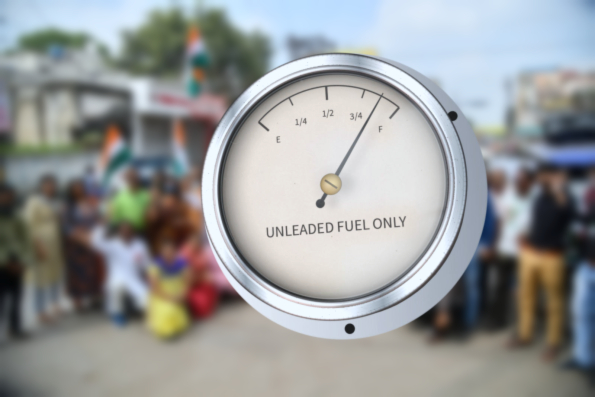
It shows {"value": 0.875}
